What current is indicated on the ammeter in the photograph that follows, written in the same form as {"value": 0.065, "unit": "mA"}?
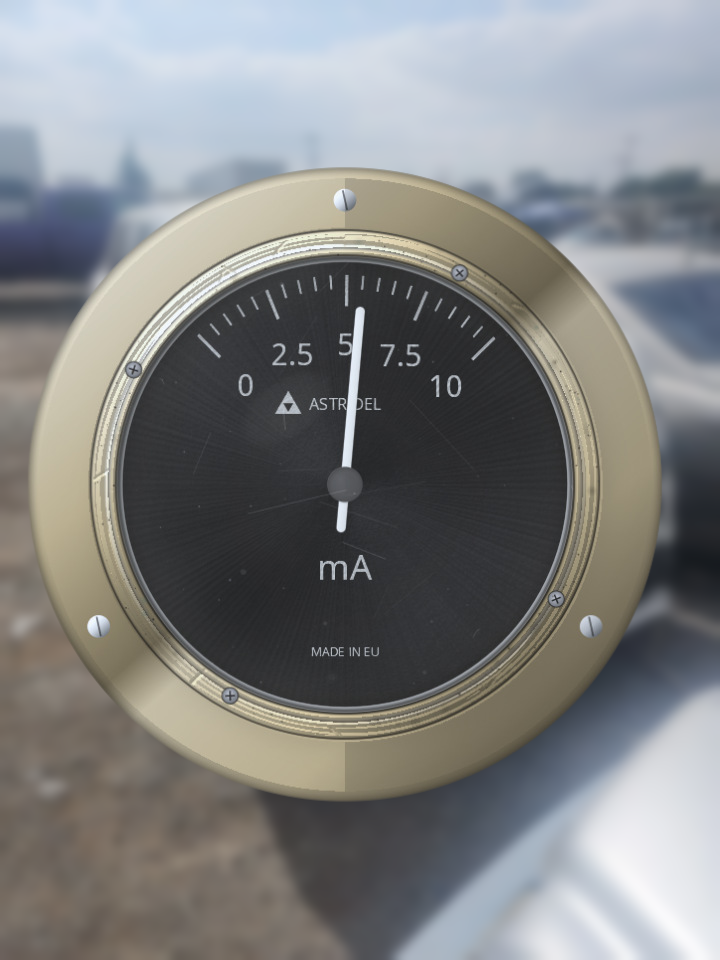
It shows {"value": 5.5, "unit": "mA"}
